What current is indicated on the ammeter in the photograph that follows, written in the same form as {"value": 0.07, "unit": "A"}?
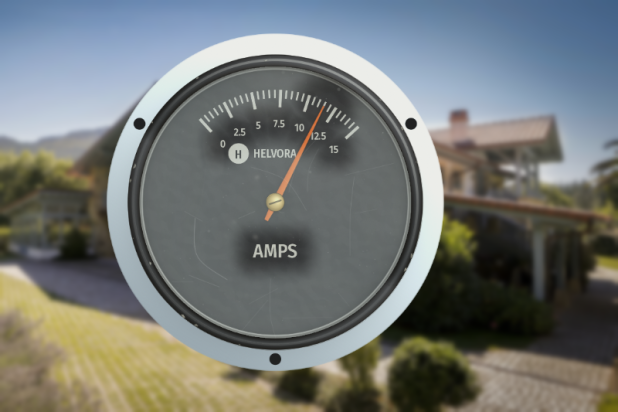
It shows {"value": 11.5, "unit": "A"}
